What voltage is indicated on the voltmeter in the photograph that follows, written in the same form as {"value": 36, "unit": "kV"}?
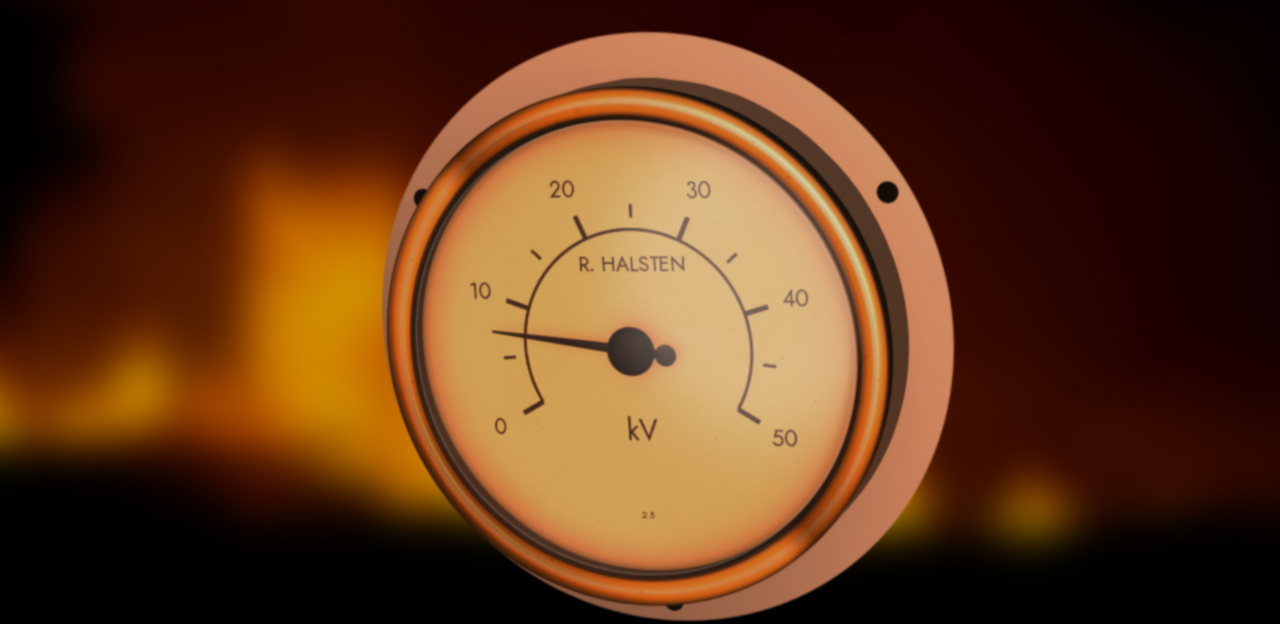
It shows {"value": 7.5, "unit": "kV"}
